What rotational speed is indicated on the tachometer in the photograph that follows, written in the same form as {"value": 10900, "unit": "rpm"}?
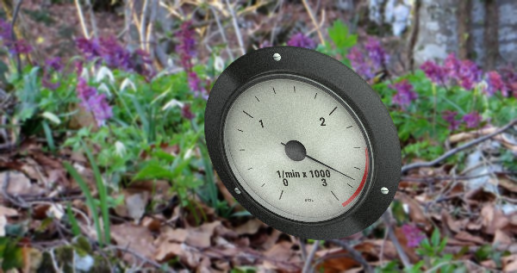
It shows {"value": 2700, "unit": "rpm"}
